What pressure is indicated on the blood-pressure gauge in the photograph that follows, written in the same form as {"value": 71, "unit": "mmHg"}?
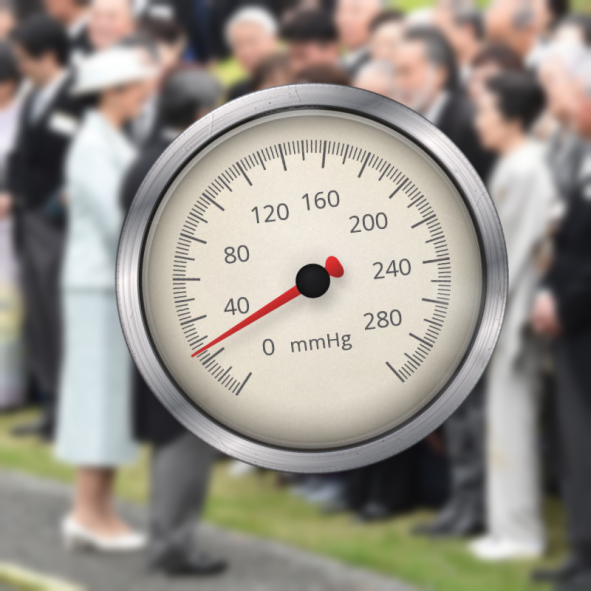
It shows {"value": 26, "unit": "mmHg"}
